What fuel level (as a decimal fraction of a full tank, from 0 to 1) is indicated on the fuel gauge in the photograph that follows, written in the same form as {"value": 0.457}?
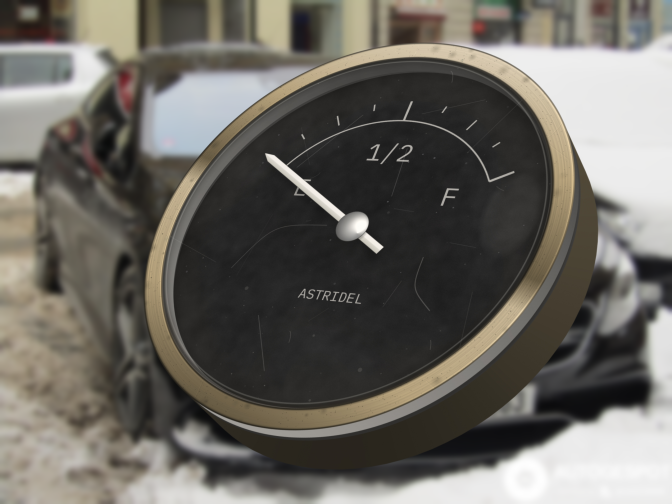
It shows {"value": 0}
